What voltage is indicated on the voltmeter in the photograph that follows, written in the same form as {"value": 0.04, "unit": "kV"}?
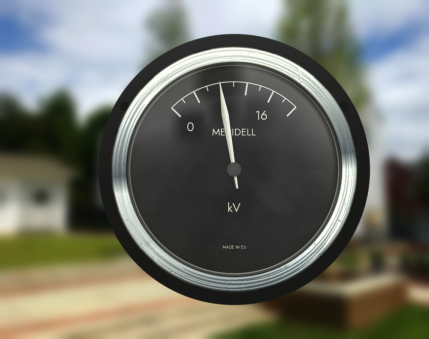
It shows {"value": 8, "unit": "kV"}
